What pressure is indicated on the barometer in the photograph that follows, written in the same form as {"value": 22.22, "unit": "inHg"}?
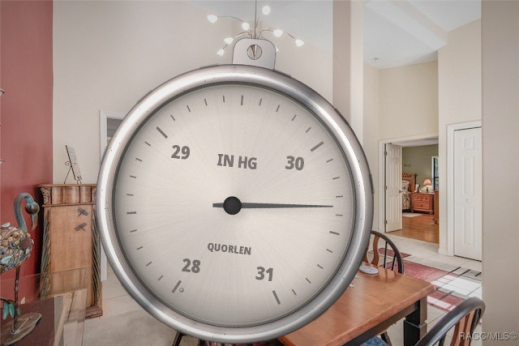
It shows {"value": 30.35, "unit": "inHg"}
